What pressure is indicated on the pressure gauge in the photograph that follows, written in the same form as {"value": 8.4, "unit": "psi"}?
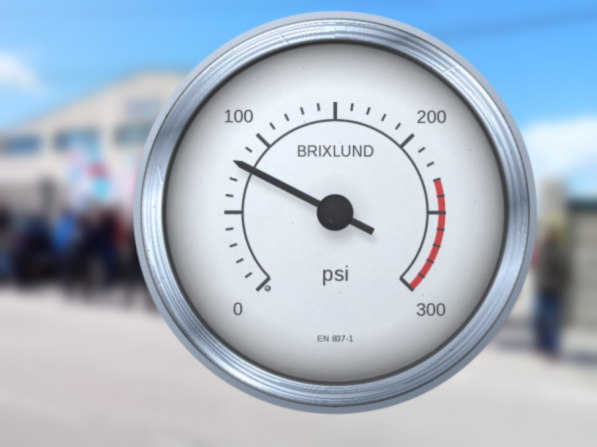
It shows {"value": 80, "unit": "psi"}
